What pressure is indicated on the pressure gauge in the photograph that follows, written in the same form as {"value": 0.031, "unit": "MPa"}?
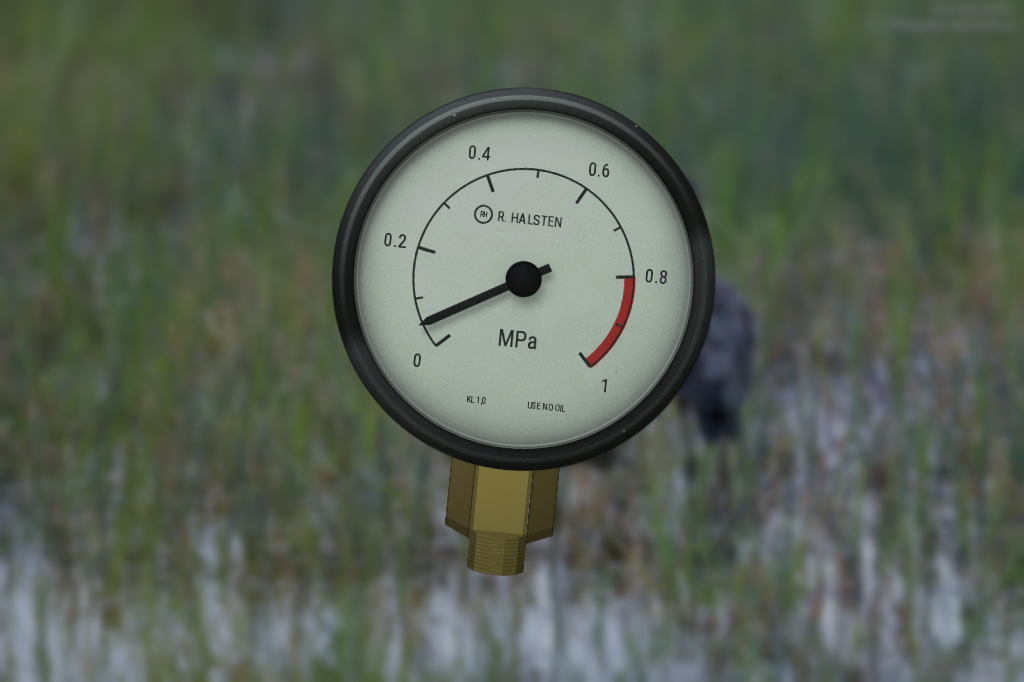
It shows {"value": 0.05, "unit": "MPa"}
